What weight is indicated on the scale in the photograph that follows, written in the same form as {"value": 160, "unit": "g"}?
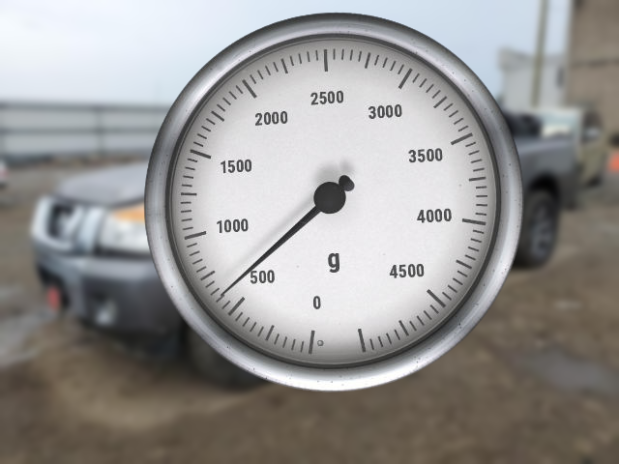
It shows {"value": 600, "unit": "g"}
